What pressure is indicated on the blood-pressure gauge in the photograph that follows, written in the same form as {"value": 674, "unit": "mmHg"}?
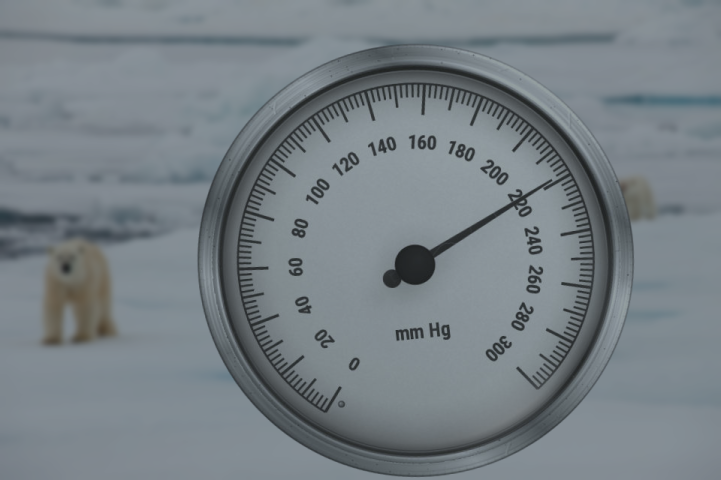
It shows {"value": 218, "unit": "mmHg"}
